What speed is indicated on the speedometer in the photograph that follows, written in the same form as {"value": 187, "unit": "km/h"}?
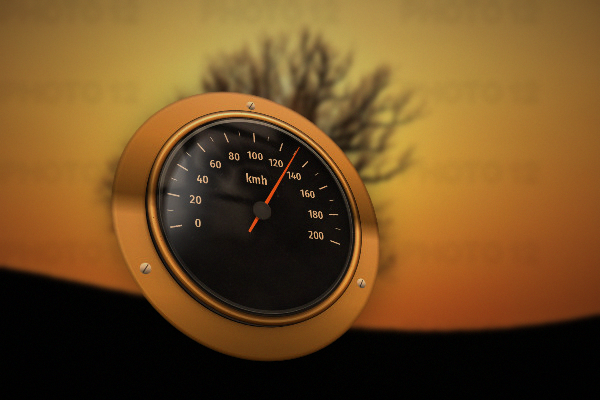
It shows {"value": 130, "unit": "km/h"}
